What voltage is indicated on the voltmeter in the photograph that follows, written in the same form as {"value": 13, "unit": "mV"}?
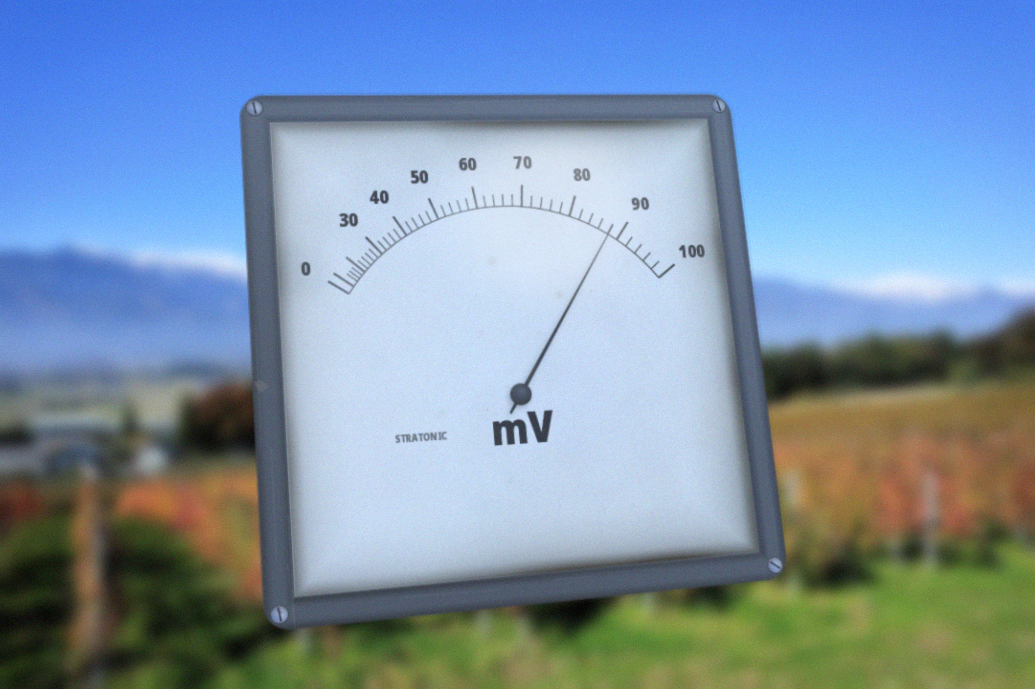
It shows {"value": 88, "unit": "mV"}
